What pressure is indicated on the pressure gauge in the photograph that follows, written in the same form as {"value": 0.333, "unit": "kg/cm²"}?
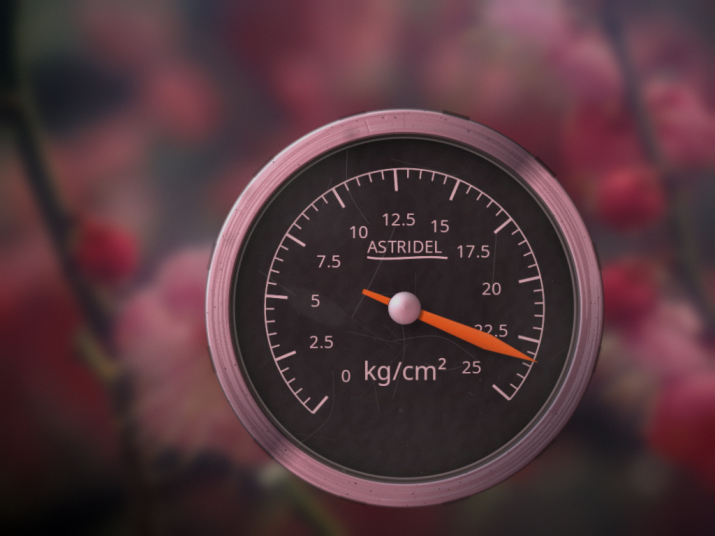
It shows {"value": 23.25, "unit": "kg/cm²"}
